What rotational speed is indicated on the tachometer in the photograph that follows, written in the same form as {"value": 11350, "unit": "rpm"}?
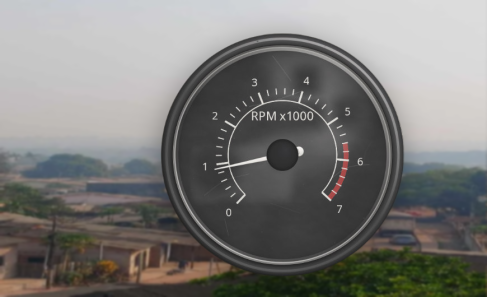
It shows {"value": 900, "unit": "rpm"}
